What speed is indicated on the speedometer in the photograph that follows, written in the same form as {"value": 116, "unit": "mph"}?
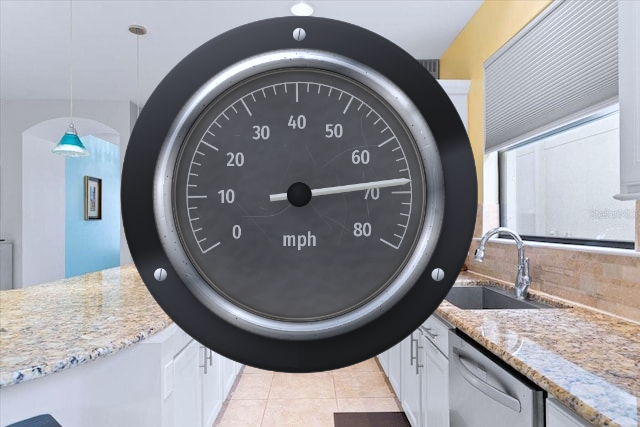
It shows {"value": 68, "unit": "mph"}
